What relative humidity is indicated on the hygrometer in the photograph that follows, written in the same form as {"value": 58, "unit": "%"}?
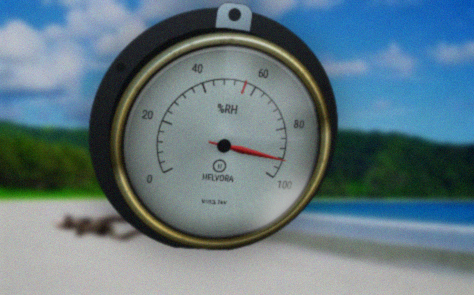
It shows {"value": 92, "unit": "%"}
